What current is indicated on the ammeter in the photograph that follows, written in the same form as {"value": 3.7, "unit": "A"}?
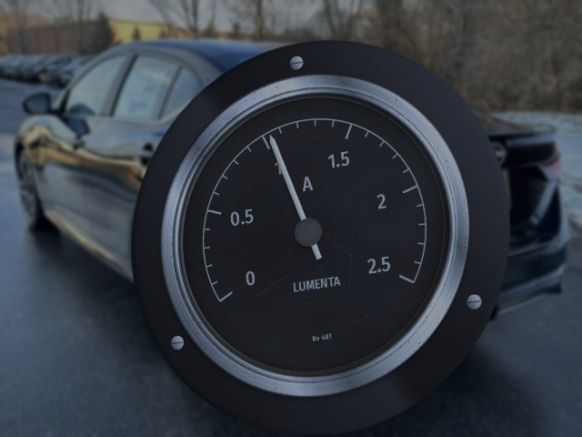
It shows {"value": 1.05, "unit": "A"}
